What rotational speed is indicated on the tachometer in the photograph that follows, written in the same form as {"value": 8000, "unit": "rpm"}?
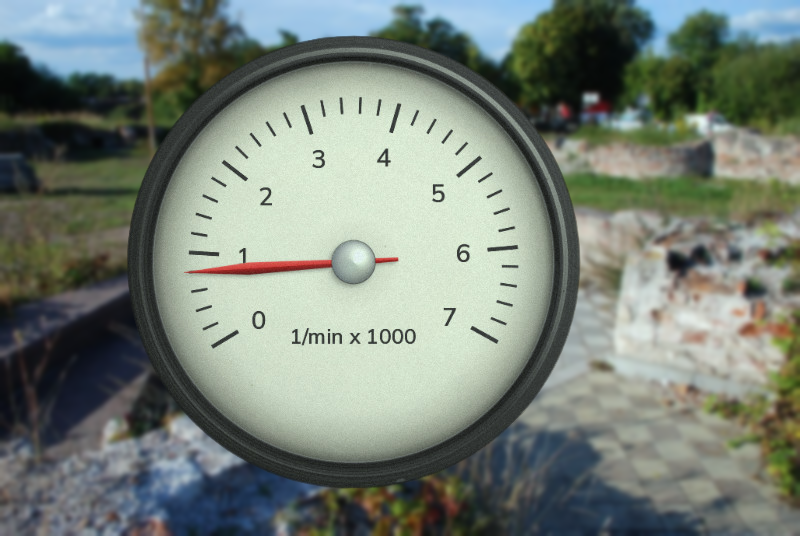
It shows {"value": 800, "unit": "rpm"}
